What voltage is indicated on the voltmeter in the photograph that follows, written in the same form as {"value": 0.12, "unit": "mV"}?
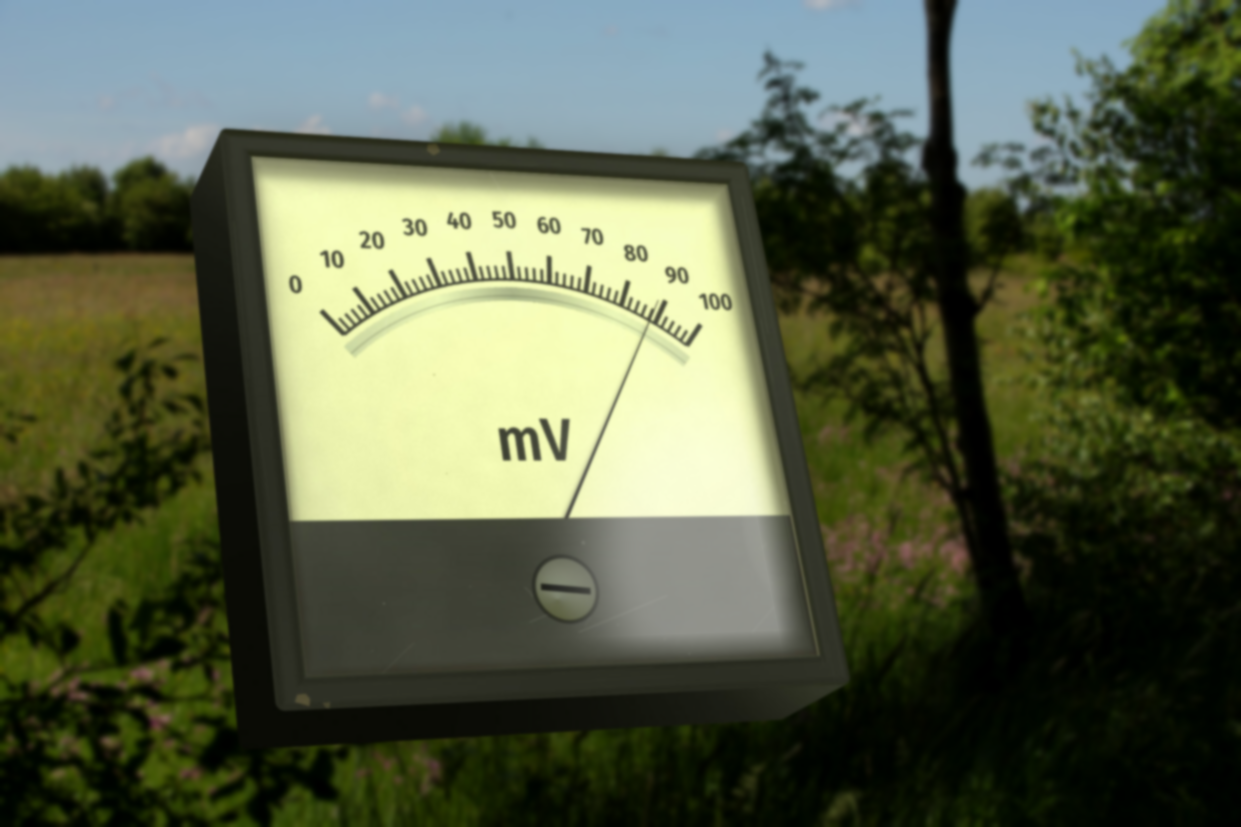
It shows {"value": 88, "unit": "mV"}
